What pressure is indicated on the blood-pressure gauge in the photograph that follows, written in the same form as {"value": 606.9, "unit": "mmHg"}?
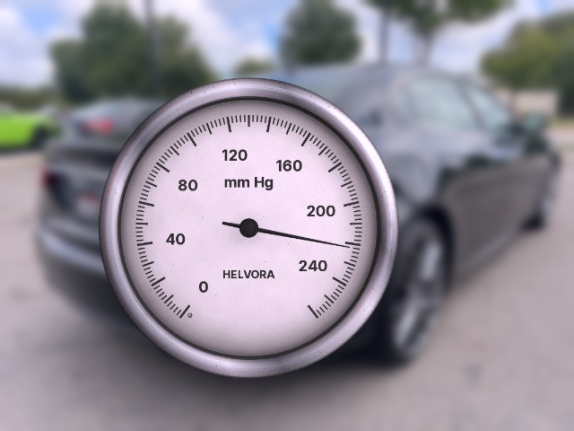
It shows {"value": 222, "unit": "mmHg"}
